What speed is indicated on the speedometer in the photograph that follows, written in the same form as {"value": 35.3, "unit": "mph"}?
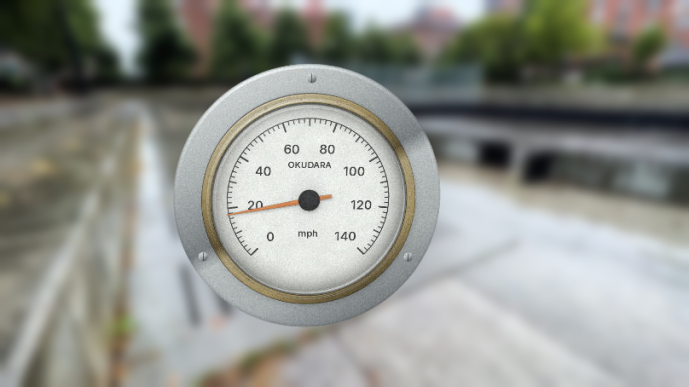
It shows {"value": 18, "unit": "mph"}
